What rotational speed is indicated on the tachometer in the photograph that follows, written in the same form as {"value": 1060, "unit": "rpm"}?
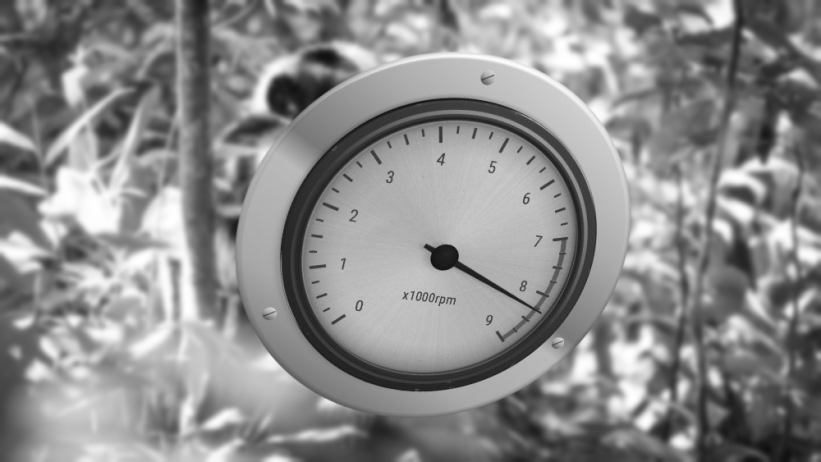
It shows {"value": 8250, "unit": "rpm"}
